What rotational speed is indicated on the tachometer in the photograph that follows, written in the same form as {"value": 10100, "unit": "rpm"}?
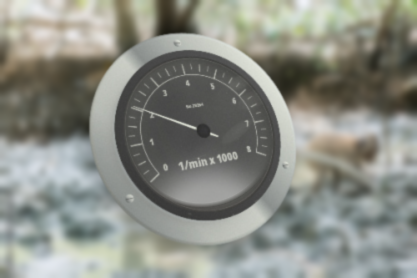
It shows {"value": 2000, "unit": "rpm"}
